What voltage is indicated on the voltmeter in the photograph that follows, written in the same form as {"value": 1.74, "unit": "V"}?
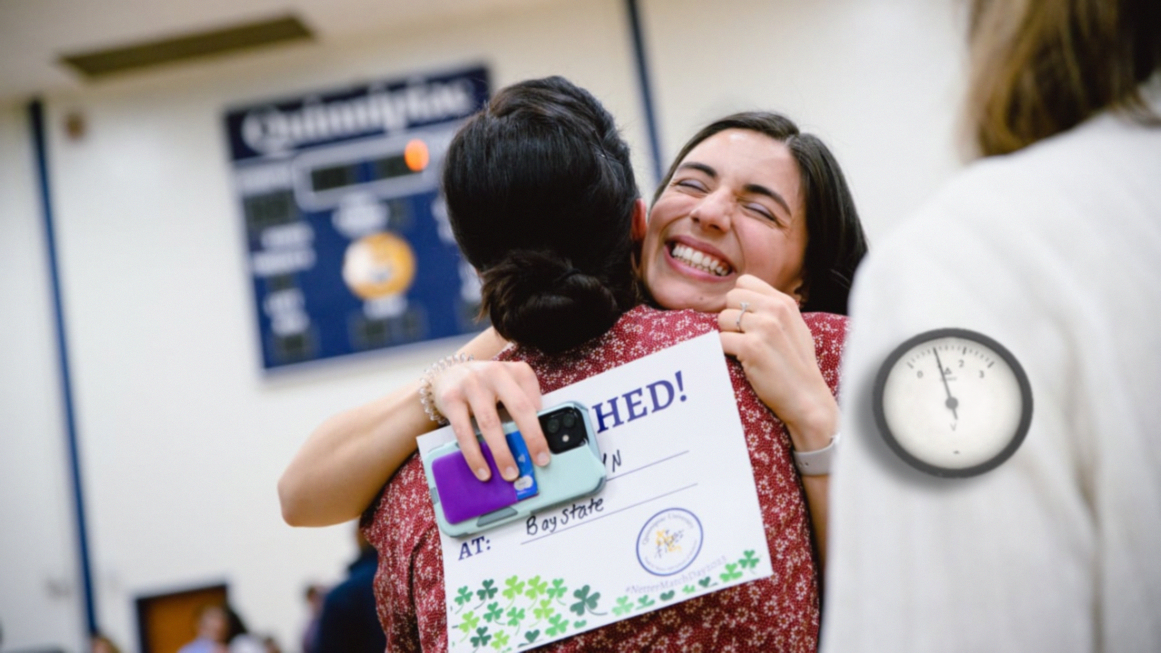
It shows {"value": 1, "unit": "V"}
